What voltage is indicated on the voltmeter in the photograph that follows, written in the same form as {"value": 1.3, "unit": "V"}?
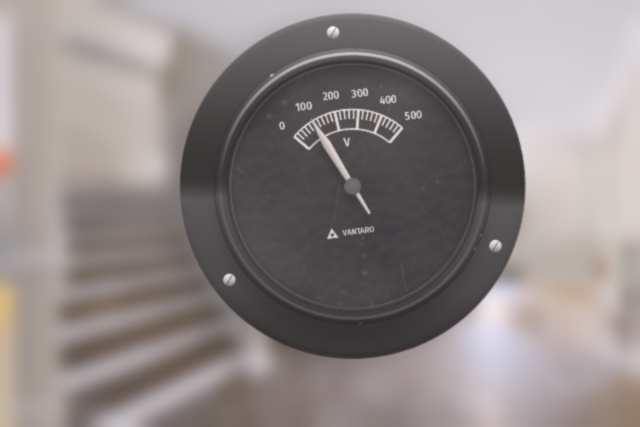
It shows {"value": 100, "unit": "V"}
